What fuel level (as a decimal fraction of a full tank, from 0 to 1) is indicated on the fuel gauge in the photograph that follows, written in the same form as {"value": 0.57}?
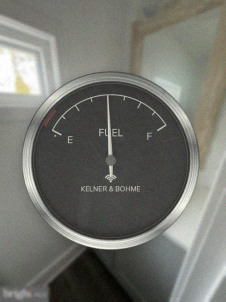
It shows {"value": 0.5}
